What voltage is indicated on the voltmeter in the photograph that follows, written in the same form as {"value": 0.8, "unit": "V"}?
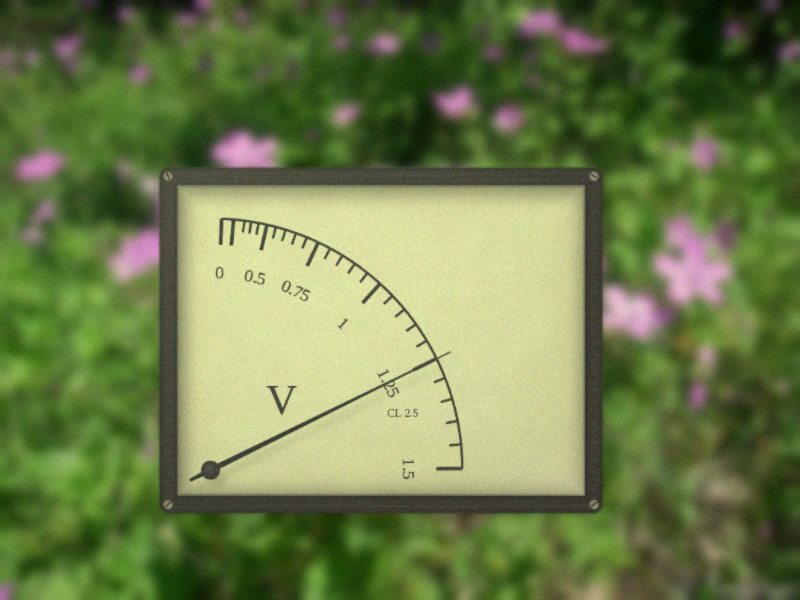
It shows {"value": 1.25, "unit": "V"}
